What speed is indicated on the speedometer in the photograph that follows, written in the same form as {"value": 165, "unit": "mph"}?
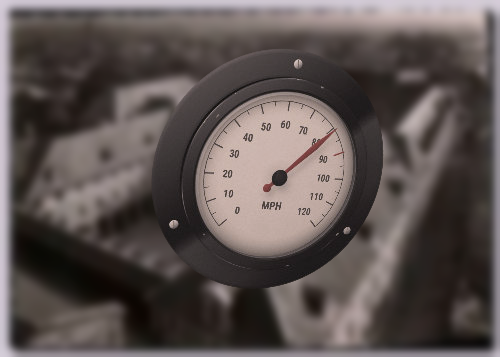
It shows {"value": 80, "unit": "mph"}
